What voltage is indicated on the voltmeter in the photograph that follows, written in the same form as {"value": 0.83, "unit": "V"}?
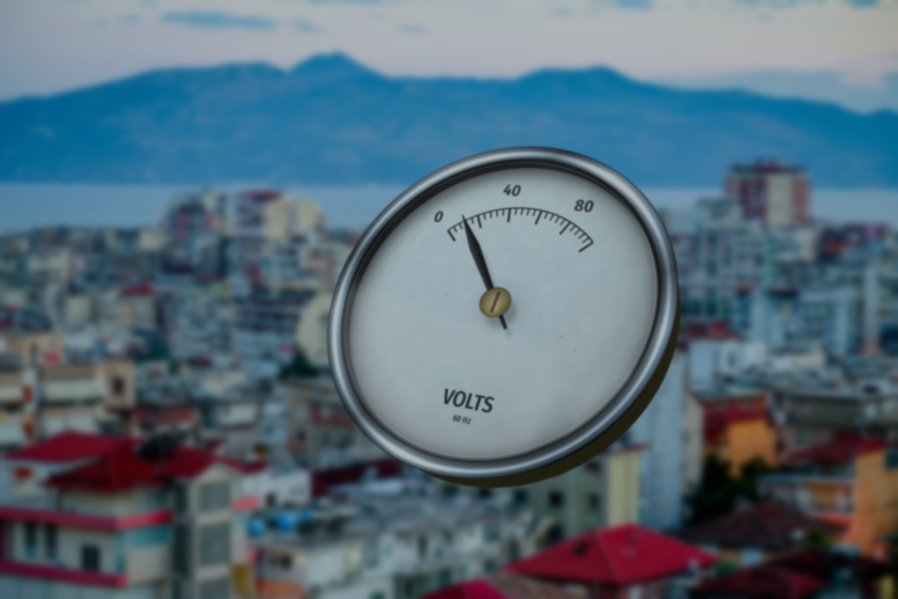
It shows {"value": 12, "unit": "V"}
